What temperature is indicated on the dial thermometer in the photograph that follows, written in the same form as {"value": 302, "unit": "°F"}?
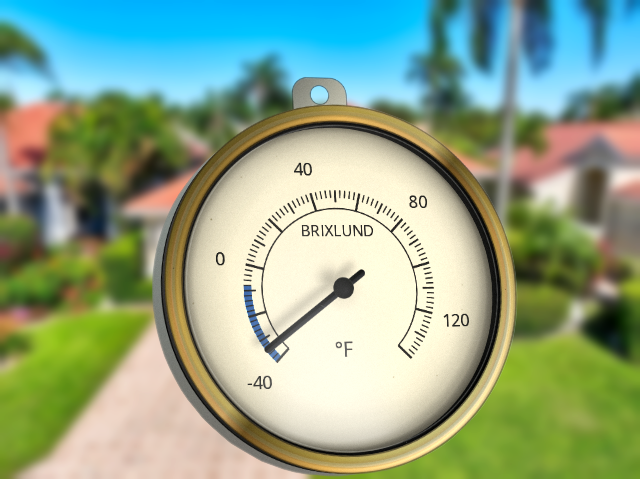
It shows {"value": -34, "unit": "°F"}
